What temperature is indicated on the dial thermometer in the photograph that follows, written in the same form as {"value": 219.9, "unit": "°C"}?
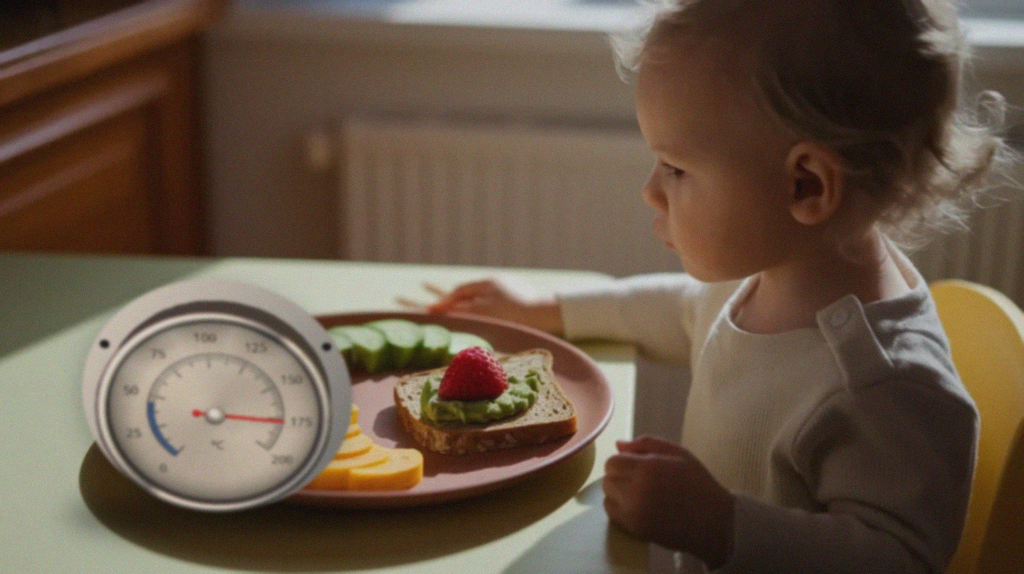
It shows {"value": 175, "unit": "°C"}
